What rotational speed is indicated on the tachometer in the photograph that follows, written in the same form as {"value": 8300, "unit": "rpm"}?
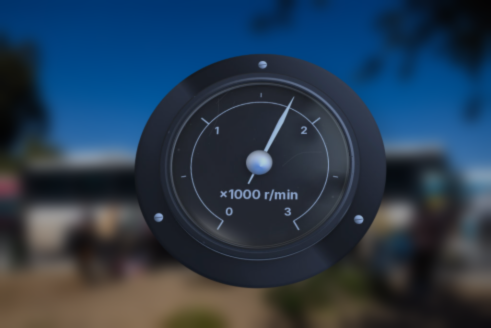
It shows {"value": 1750, "unit": "rpm"}
